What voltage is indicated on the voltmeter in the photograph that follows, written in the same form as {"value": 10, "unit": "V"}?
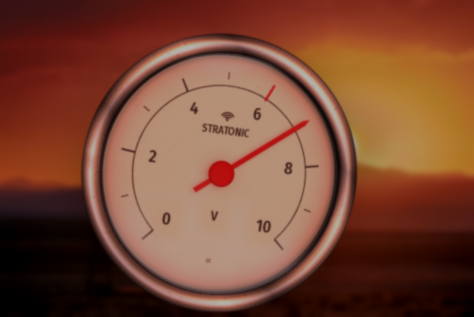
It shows {"value": 7, "unit": "V"}
